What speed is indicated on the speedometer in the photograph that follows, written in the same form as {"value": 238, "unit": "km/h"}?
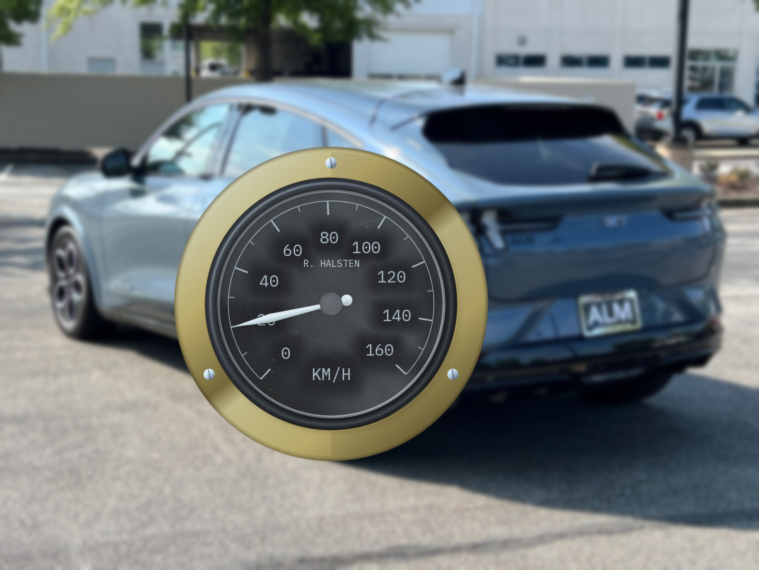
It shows {"value": 20, "unit": "km/h"}
